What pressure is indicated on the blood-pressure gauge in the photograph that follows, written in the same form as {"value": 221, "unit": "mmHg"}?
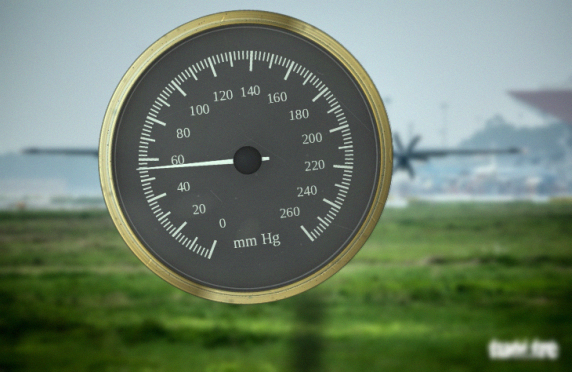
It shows {"value": 56, "unit": "mmHg"}
